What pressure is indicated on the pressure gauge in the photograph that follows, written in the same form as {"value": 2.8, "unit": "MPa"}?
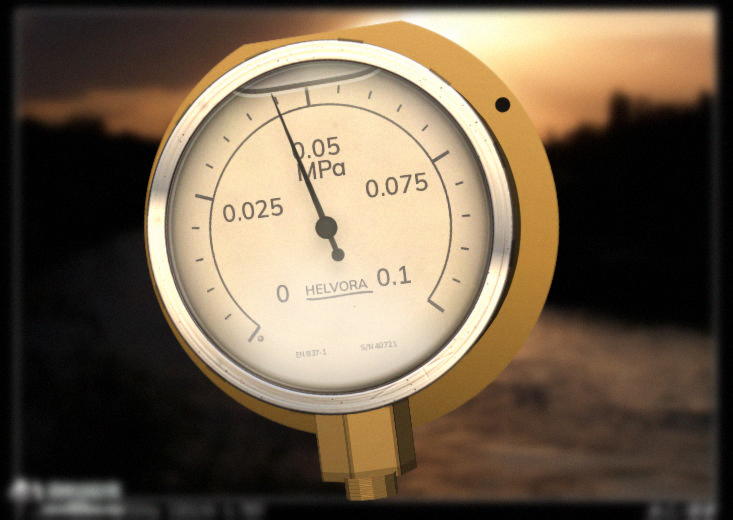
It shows {"value": 0.045, "unit": "MPa"}
